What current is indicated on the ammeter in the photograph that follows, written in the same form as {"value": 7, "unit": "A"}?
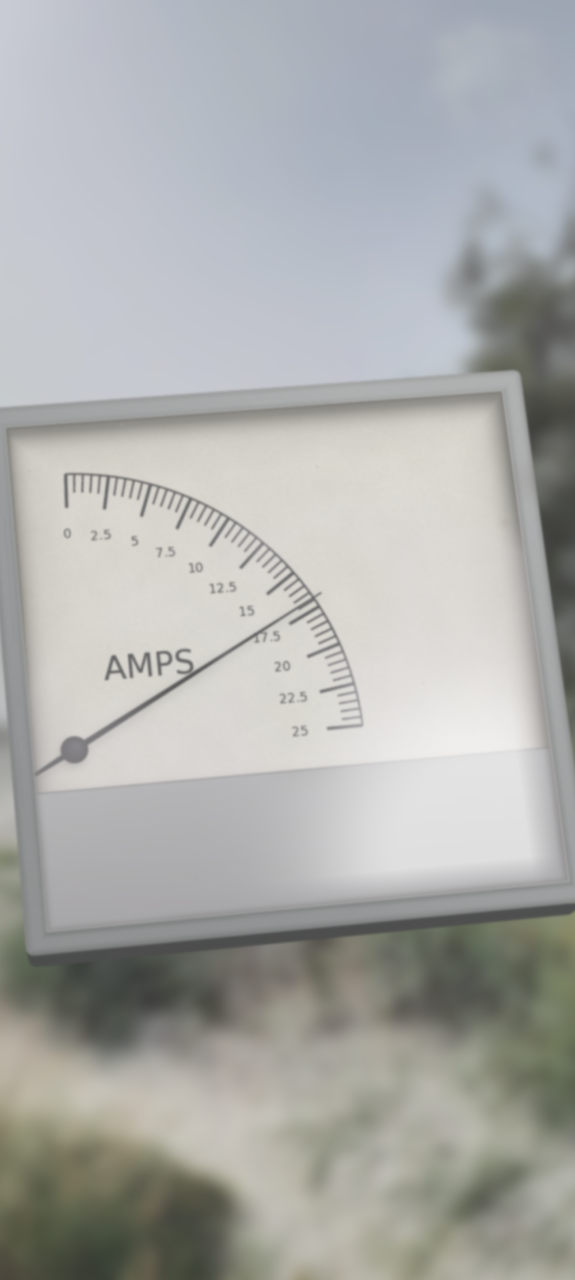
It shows {"value": 17, "unit": "A"}
